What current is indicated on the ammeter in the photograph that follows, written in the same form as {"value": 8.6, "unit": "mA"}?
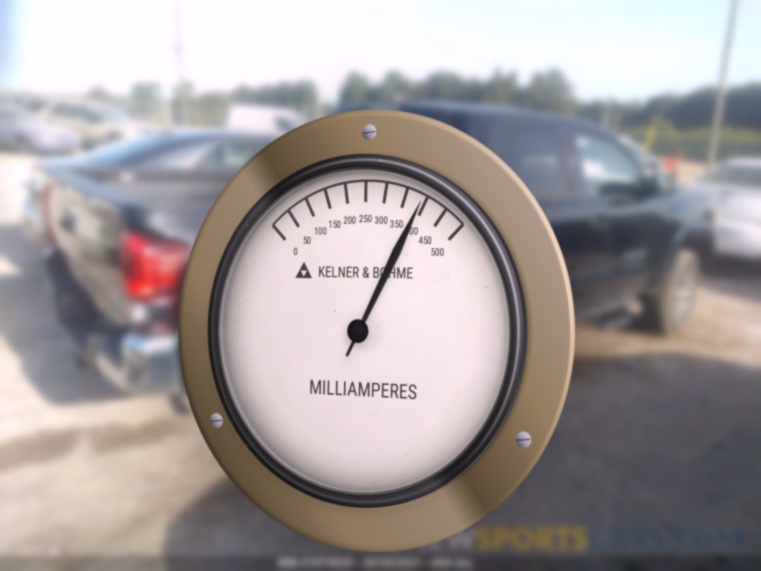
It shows {"value": 400, "unit": "mA"}
